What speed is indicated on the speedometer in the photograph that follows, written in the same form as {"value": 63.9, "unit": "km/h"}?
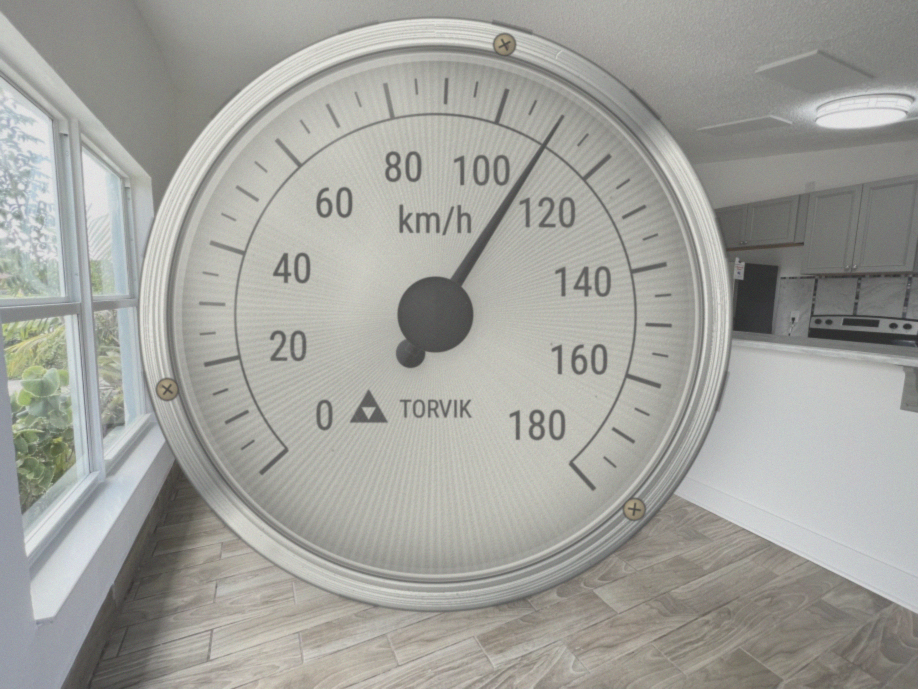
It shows {"value": 110, "unit": "km/h"}
